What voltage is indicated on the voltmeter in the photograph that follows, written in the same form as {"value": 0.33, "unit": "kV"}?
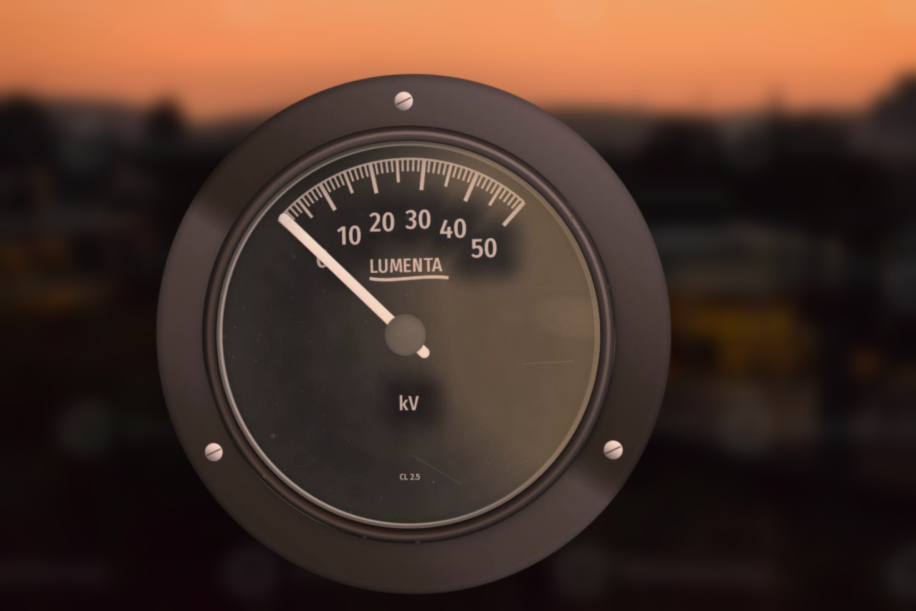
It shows {"value": 1, "unit": "kV"}
